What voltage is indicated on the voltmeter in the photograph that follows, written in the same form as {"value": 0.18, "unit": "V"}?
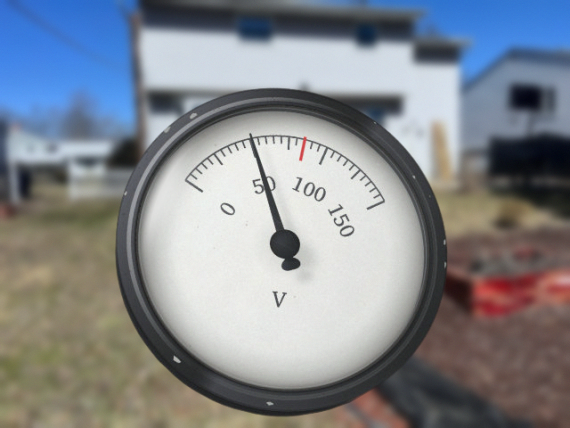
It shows {"value": 50, "unit": "V"}
